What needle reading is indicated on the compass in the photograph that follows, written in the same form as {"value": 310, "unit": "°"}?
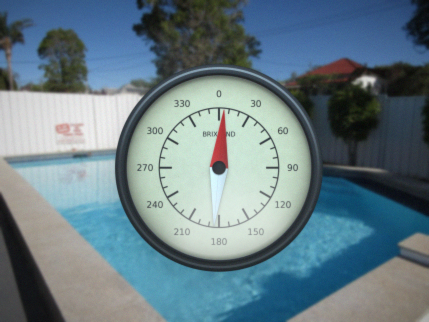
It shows {"value": 5, "unit": "°"}
